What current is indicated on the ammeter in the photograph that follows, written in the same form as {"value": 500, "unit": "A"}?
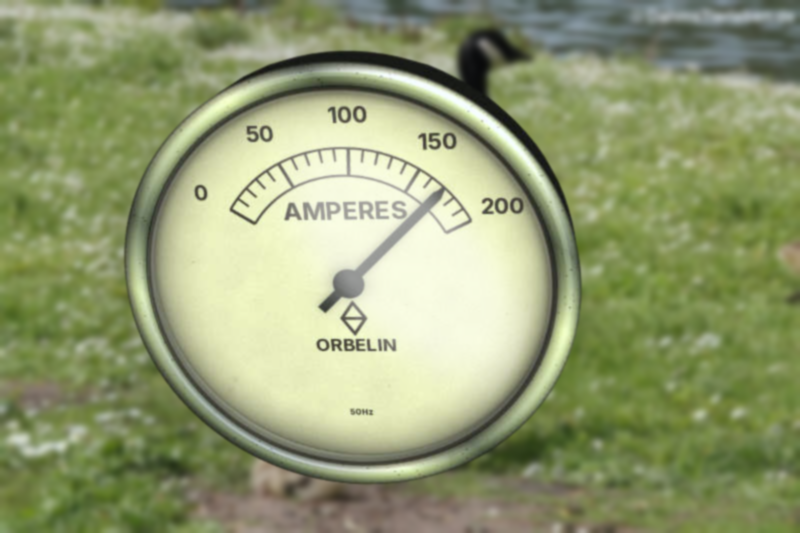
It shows {"value": 170, "unit": "A"}
